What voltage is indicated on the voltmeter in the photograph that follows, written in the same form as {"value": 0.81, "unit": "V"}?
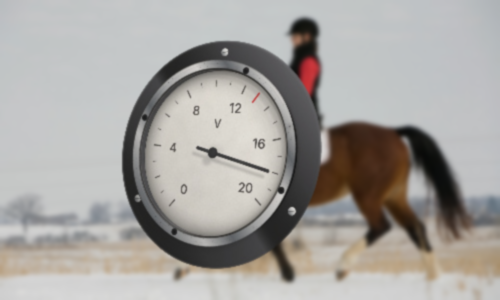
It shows {"value": 18, "unit": "V"}
